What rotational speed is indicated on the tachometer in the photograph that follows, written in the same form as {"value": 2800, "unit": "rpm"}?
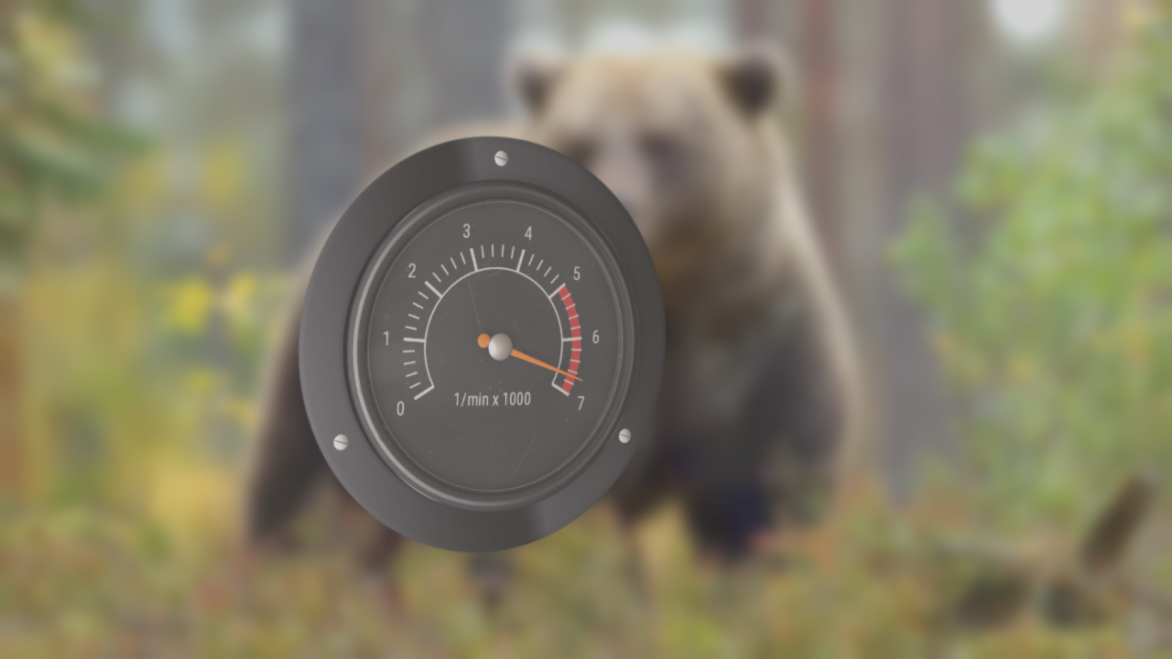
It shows {"value": 6700, "unit": "rpm"}
